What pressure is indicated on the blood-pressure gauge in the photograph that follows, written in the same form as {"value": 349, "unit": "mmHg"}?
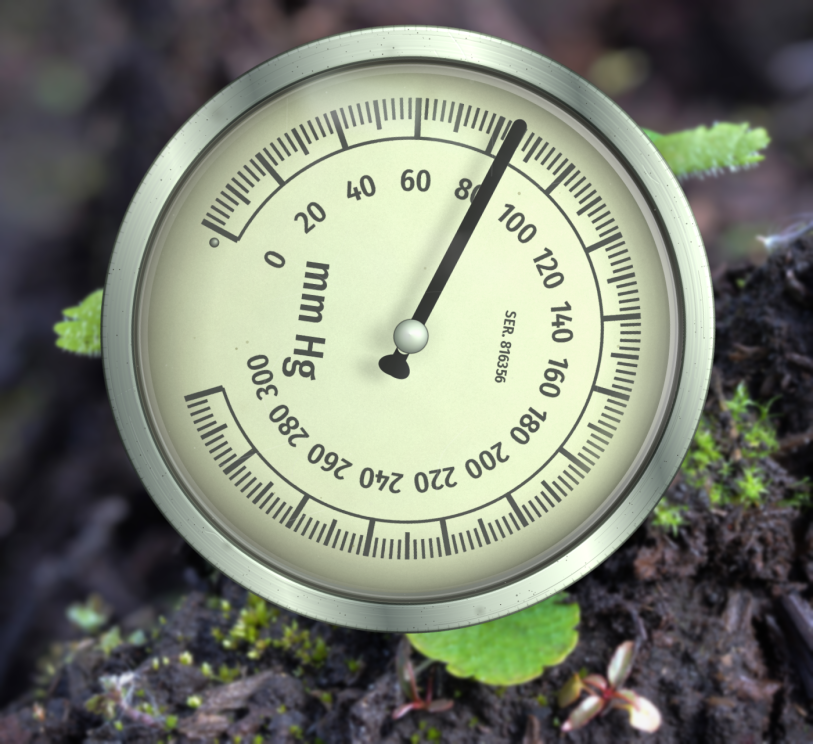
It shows {"value": 84, "unit": "mmHg"}
